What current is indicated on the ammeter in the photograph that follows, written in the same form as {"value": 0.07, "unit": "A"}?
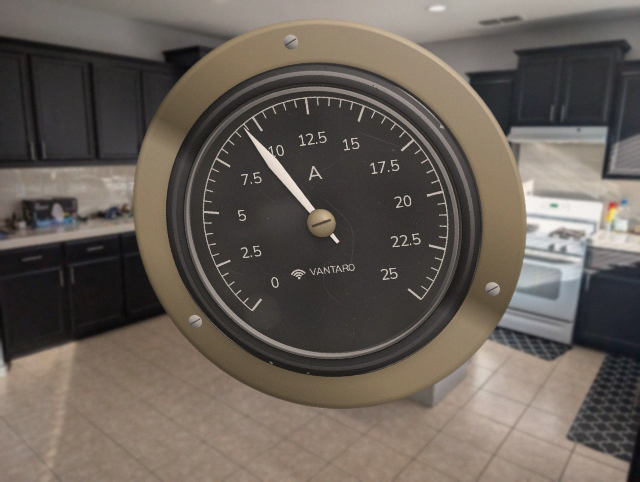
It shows {"value": 9.5, "unit": "A"}
